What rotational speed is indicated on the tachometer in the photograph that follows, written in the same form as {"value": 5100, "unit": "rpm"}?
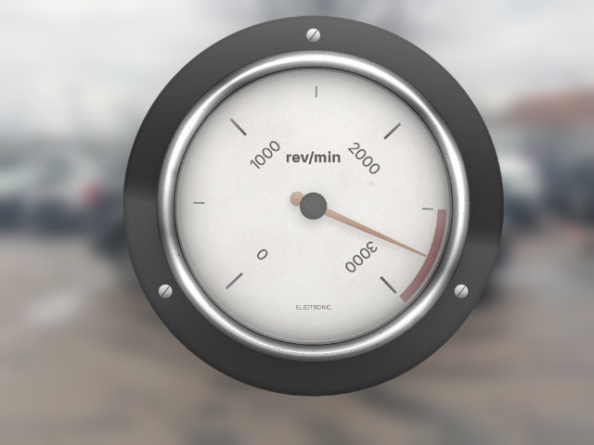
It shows {"value": 2750, "unit": "rpm"}
